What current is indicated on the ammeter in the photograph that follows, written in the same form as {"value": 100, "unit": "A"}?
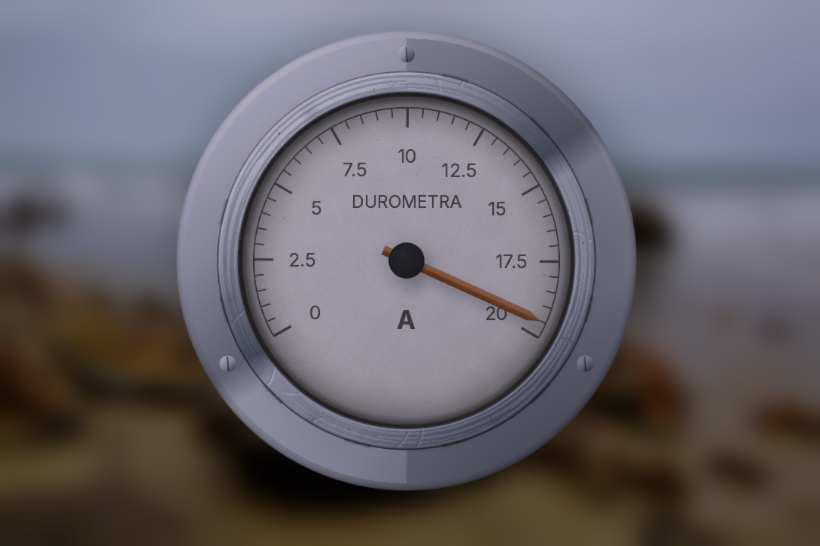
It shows {"value": 19.5, "unit": "A"}
